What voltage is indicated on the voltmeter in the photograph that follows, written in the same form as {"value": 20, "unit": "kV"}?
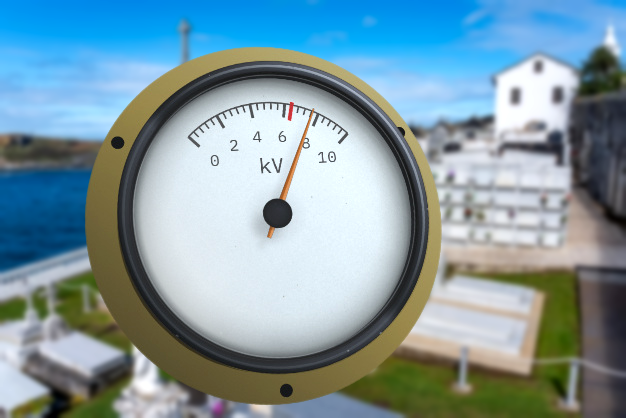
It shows {"value": 7.6, "unit": "kV"}
